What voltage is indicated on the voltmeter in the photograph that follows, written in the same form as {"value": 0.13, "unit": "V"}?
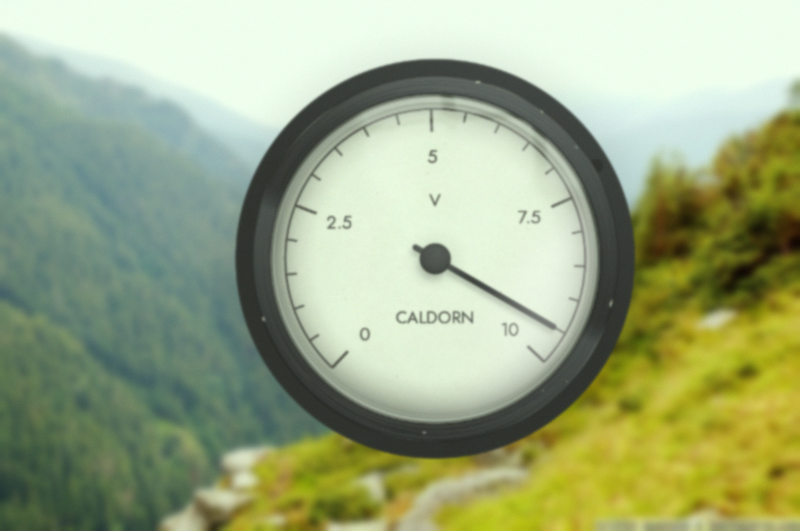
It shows {"value": 9.5, "unit": "V"}
